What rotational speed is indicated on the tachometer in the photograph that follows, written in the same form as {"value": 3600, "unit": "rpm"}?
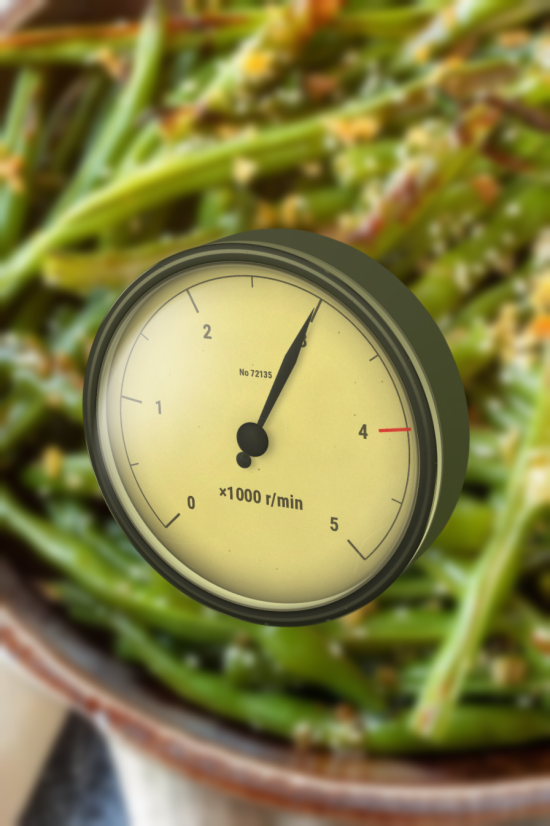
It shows {"value": 3000, "unit": "rpm"}
